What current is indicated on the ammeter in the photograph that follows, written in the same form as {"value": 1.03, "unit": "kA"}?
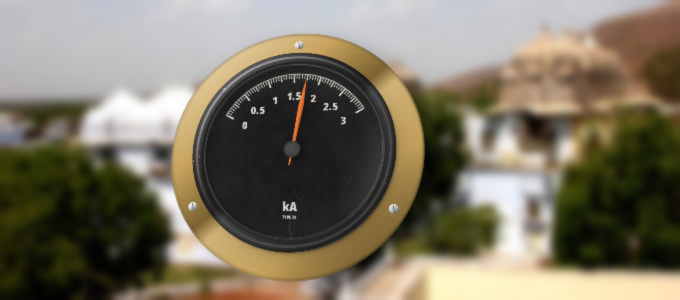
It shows {"value": 1.75, "unit": "kA"}
